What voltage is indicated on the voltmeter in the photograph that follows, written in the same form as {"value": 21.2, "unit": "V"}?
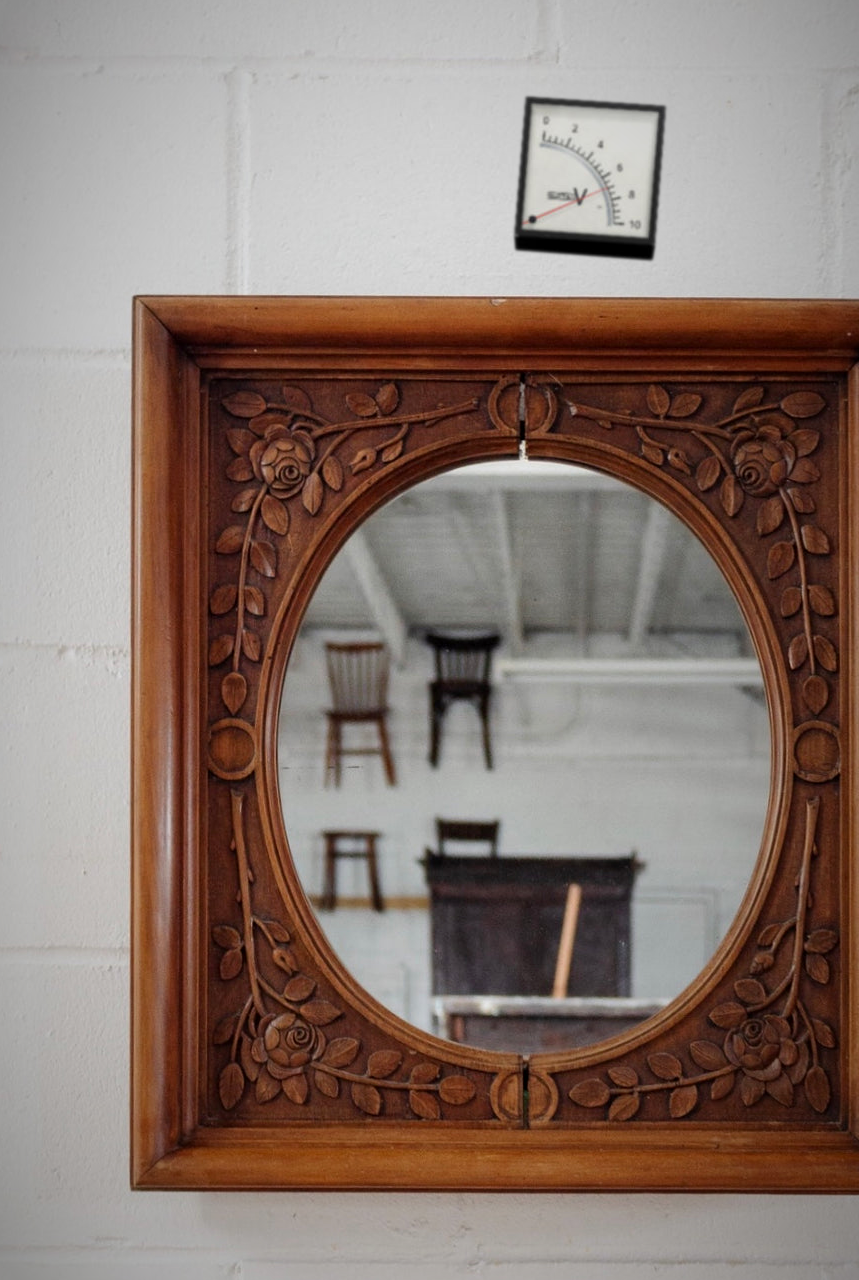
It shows {"value": 7, "unit": "V"}
